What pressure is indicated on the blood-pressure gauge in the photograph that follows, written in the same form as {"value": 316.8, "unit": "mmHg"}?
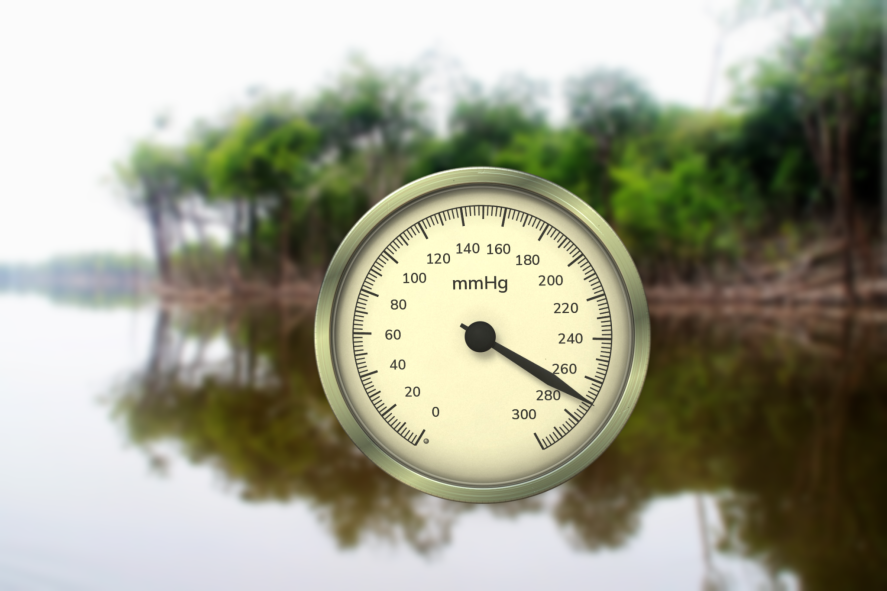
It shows {"value": 270, "unit": "mmHg"}
